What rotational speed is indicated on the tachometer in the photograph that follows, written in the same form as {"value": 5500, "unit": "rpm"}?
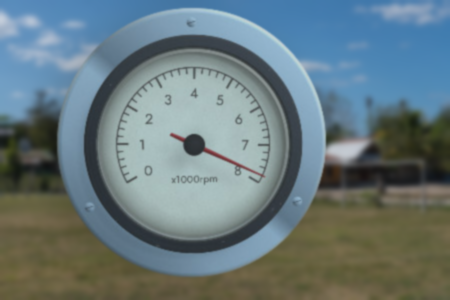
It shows {"value": 7800, "unit": "rpm"}
